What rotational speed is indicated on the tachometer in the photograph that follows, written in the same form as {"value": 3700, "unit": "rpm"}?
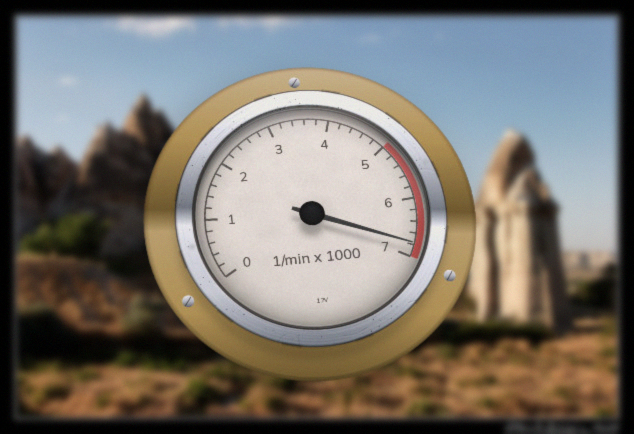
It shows {"value": 6800, "unit": "rpm"}
